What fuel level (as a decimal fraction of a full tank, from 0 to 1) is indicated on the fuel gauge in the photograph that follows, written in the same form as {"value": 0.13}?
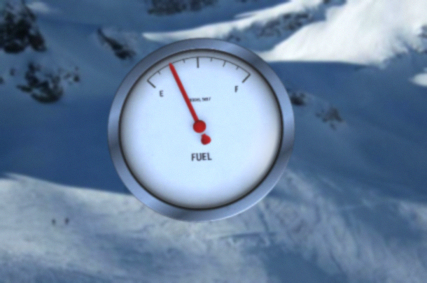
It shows {"value": 0.25}
